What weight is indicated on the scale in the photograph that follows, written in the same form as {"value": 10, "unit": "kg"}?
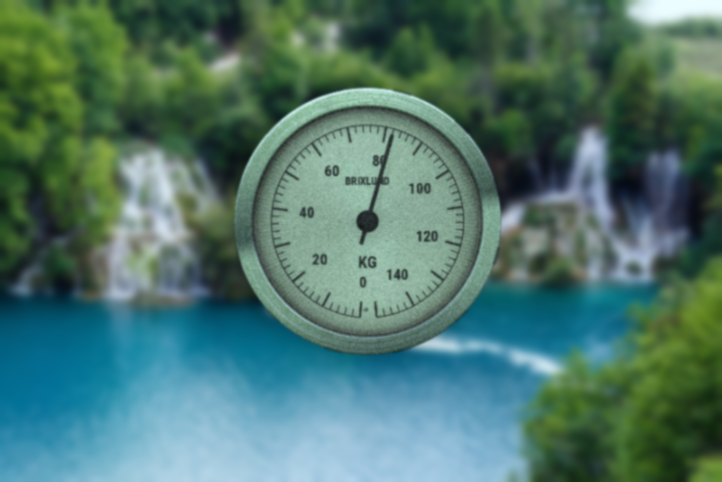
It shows {"value": 82, "unit": "kg"}
